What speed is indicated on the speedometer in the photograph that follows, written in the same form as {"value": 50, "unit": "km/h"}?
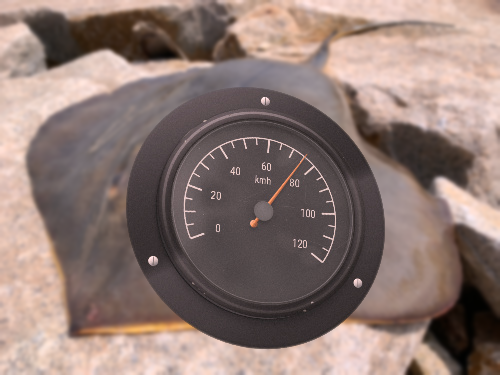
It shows {"value": 75, "unit": "km/h"}
